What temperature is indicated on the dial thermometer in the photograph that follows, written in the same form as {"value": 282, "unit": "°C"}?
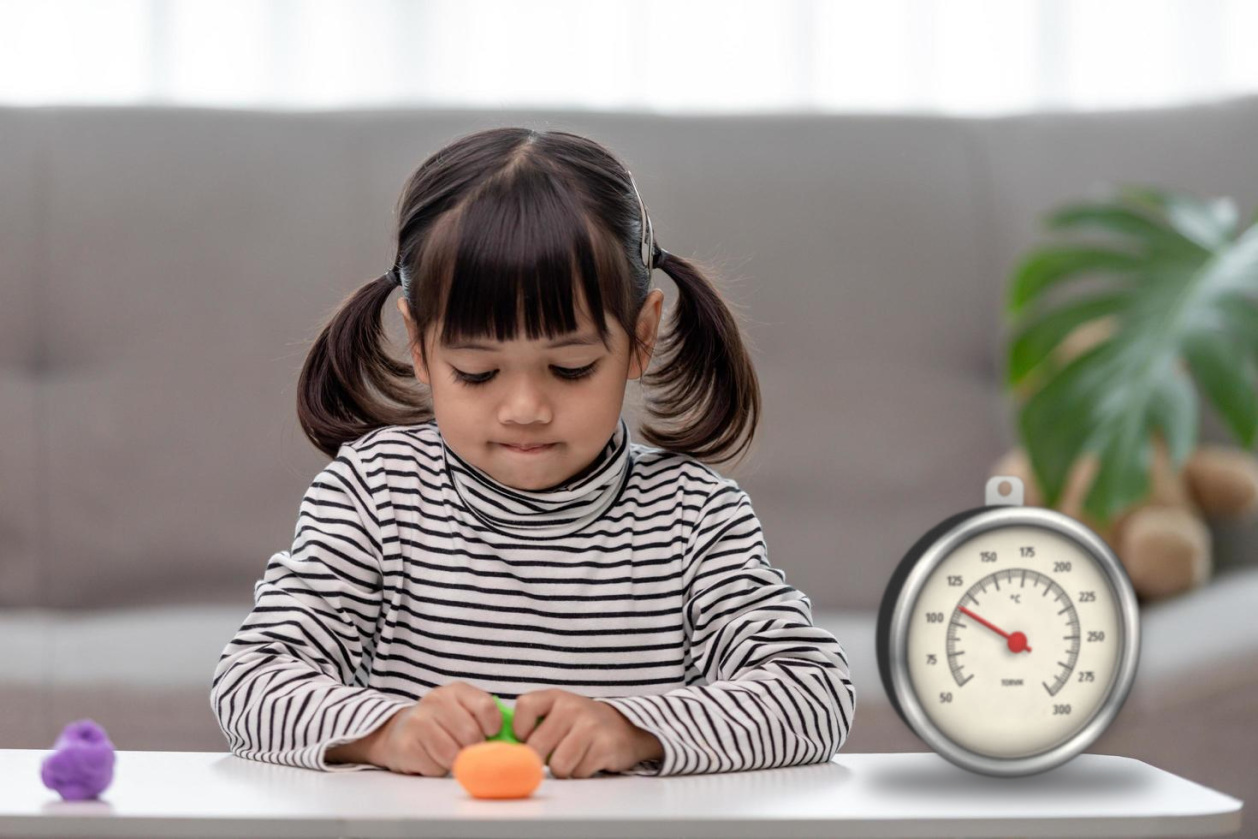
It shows {"value": 112.5, "unit": "°C"}
